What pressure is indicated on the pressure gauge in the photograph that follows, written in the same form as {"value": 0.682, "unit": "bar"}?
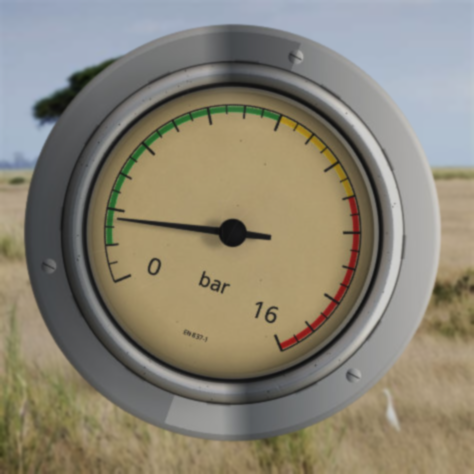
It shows {"value": 1.75, "unit": "bar"}
